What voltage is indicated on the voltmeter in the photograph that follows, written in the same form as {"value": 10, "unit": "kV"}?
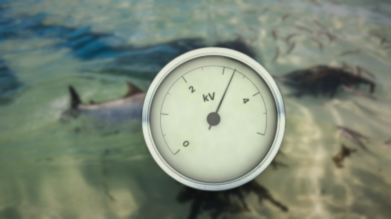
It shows {"value": 3.25, "unit": "kV"}
